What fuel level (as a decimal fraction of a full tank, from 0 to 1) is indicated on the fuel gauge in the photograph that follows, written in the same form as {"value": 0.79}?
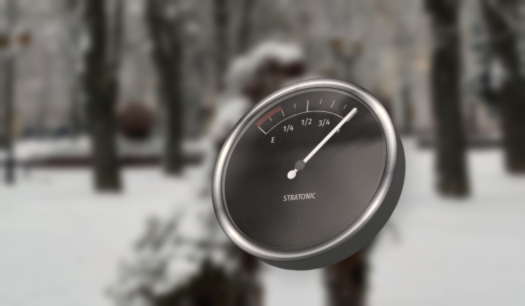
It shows {"value": 1}
